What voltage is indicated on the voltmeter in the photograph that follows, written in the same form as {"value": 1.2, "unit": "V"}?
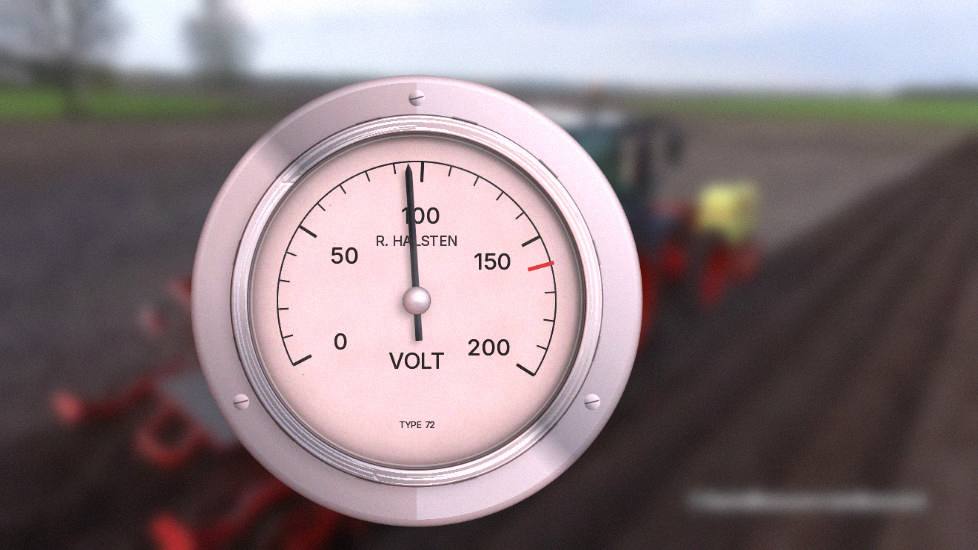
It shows {"value": 95, "unit": "V"}
